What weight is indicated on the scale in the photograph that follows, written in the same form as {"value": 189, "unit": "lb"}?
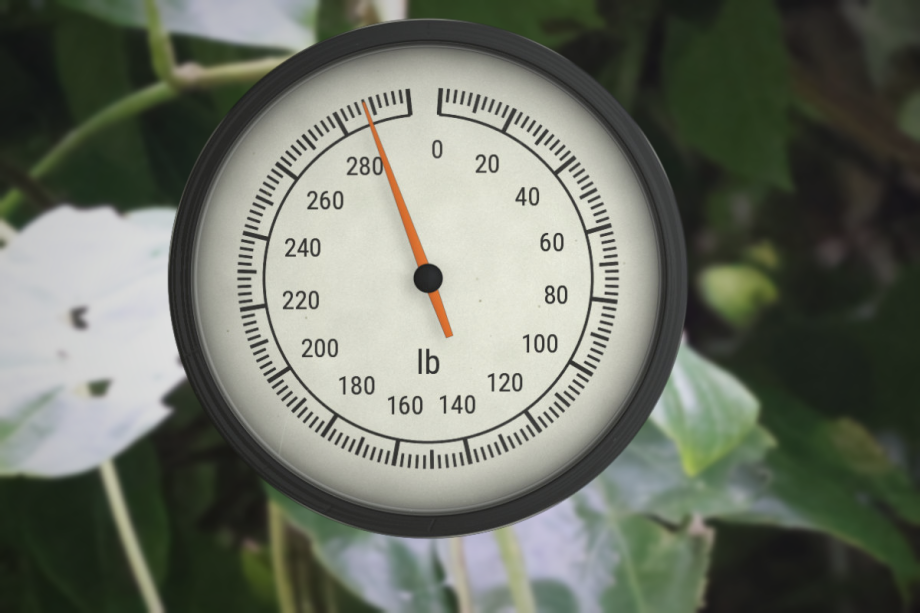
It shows {"value": 288, "unit": "lb"}
